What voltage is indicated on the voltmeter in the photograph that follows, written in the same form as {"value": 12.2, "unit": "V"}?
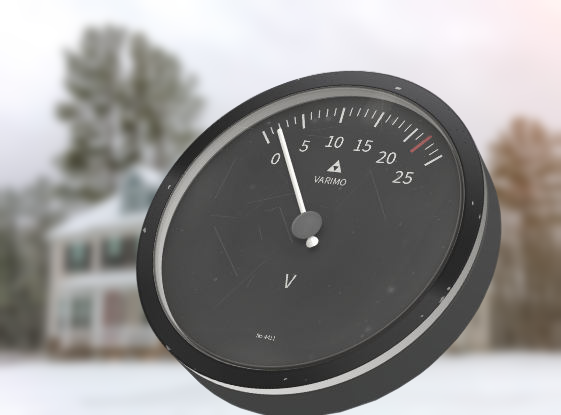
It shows {"value": 2, "unit": "V"}
